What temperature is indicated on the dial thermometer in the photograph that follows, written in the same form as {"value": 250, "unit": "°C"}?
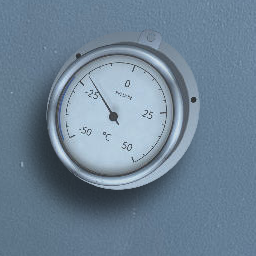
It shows {"value": -20, "unit": "°C"}
